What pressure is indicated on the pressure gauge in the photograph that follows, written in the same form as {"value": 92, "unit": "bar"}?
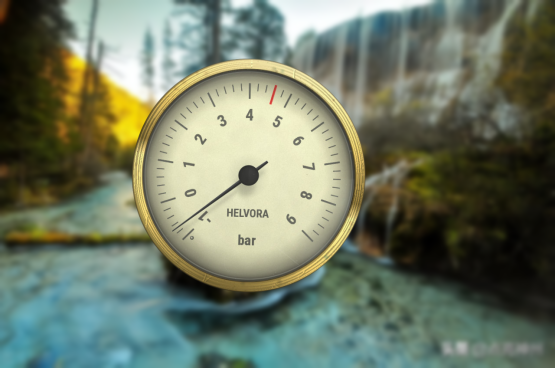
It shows {"value": -0.7, "unit": "bar"}
